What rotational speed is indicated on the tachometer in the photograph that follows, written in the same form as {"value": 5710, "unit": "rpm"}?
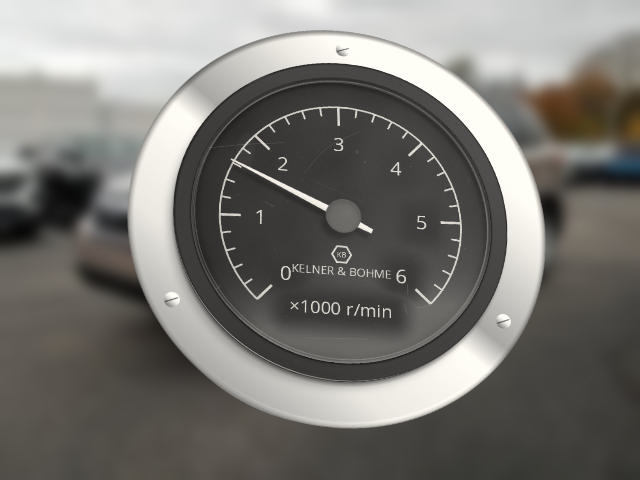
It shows {"value": 1600, "unit": "rpm"}
